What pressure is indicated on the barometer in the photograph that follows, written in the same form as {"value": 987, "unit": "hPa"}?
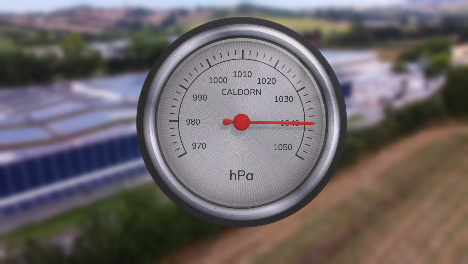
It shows {"value": 1040, "unit": "hPa"}
